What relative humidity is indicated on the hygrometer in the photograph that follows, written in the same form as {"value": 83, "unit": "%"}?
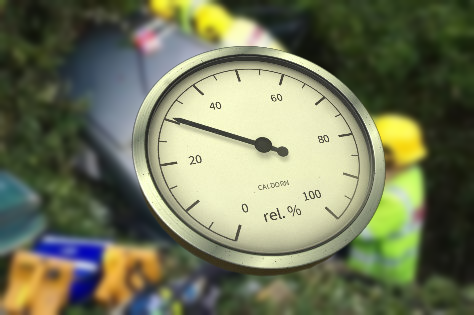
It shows {"value": 30, "unit": "%"}
